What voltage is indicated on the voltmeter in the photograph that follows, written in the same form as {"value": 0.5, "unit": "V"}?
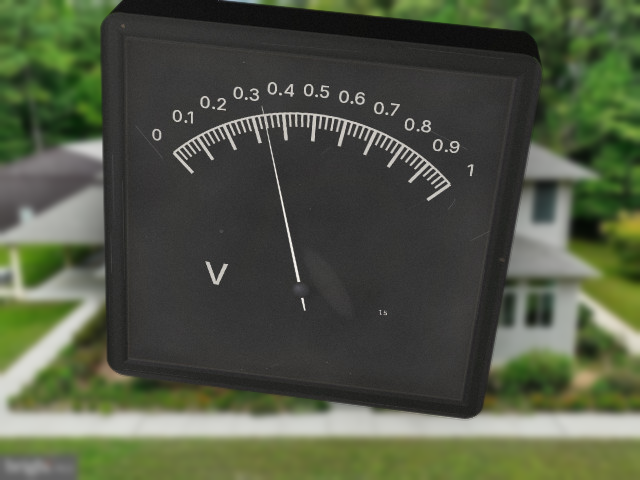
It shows {"value": 0.34, "unit": "V"}
